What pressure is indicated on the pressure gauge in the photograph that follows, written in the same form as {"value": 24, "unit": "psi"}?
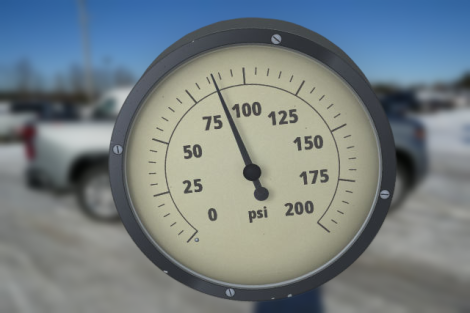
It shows {"value": 87.5, "unit": "psi"}
